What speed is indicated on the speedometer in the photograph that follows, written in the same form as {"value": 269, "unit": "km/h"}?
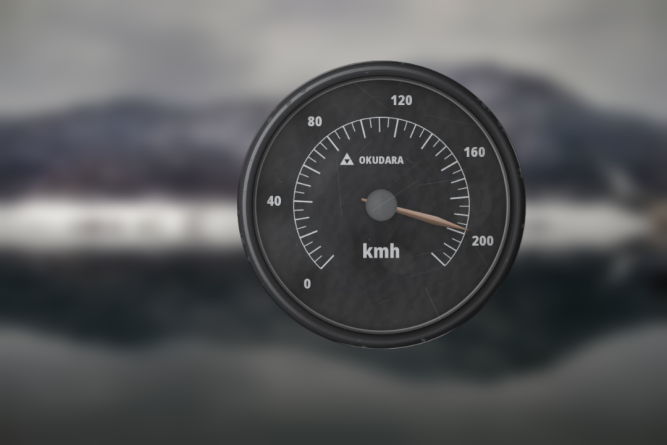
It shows {"value": 197.5, "unit": "km/h"}
